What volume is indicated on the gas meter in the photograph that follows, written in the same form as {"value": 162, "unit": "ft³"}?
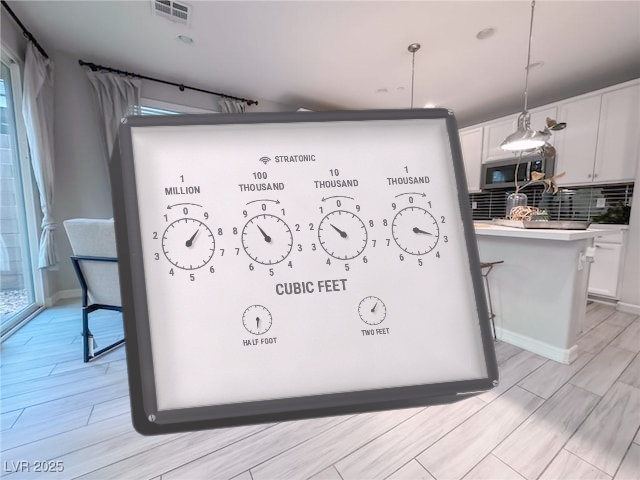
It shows {"value": 891300, "unit": "ft³"}
